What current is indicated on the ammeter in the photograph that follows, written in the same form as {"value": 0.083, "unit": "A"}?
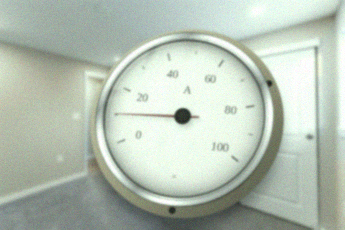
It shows {"value": 10, "unit": "A"}
